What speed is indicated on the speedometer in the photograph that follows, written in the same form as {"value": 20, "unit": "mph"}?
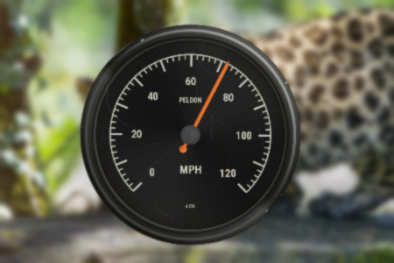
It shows {"value": 72, "unit": "mph"}
